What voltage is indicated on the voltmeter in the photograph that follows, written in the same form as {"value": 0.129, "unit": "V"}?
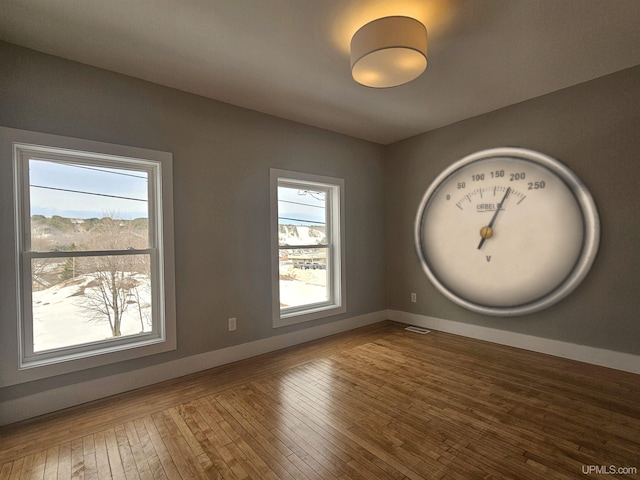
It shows {"value": 200, "unit": "V"}
